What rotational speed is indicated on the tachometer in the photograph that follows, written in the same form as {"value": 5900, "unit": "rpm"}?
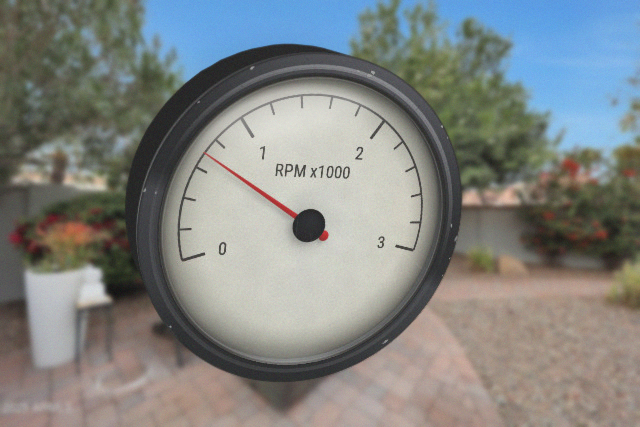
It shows {"value": 700, "unit": "rpm"}
